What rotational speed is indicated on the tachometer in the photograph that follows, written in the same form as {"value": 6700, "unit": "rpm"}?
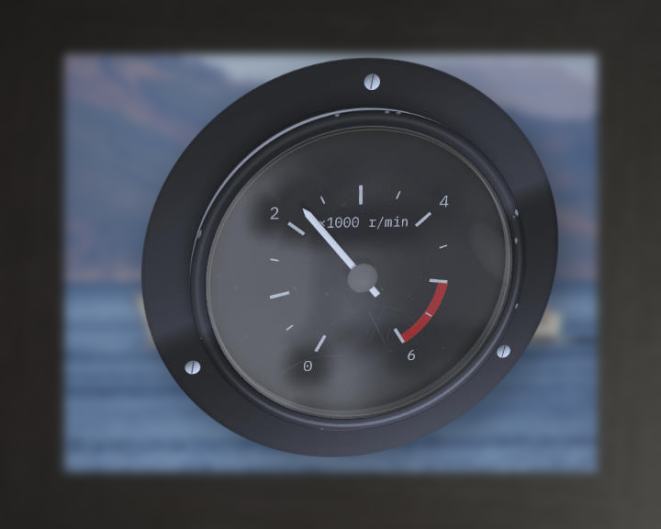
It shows {"value": 2250, "unit": "rpm"}
